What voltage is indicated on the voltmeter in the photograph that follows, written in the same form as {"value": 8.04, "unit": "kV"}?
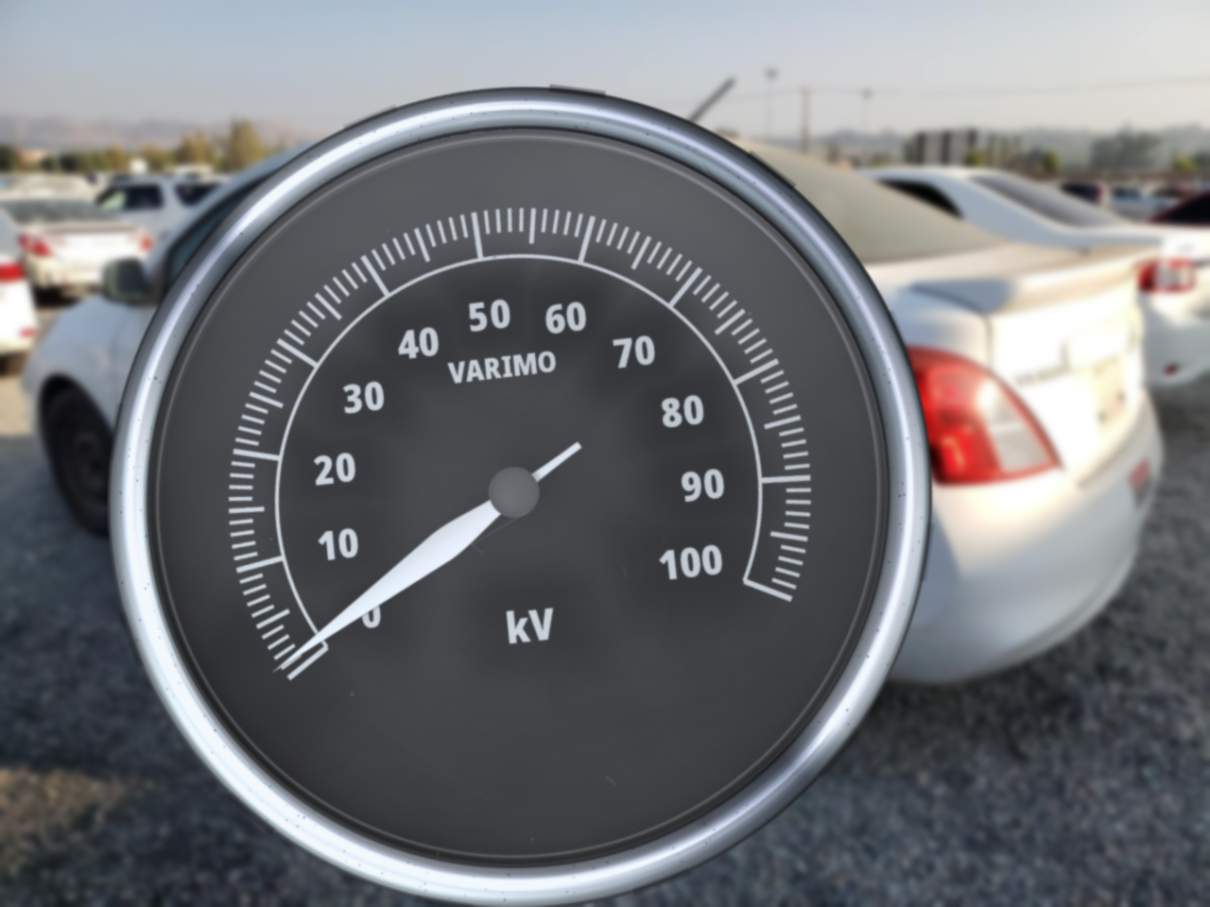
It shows {"value": 1, "unit": "kV"}
